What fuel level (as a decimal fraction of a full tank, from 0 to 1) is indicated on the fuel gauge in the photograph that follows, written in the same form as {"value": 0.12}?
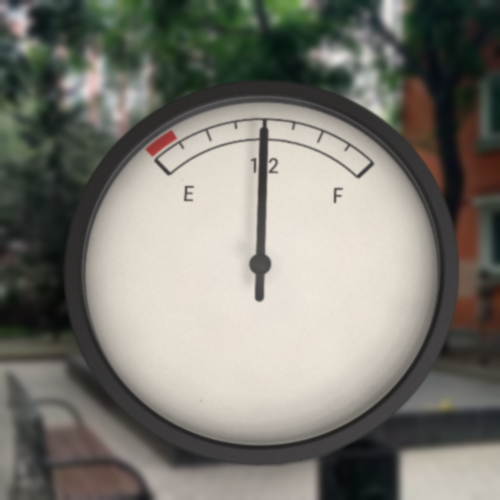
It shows {"value": 0.5}
